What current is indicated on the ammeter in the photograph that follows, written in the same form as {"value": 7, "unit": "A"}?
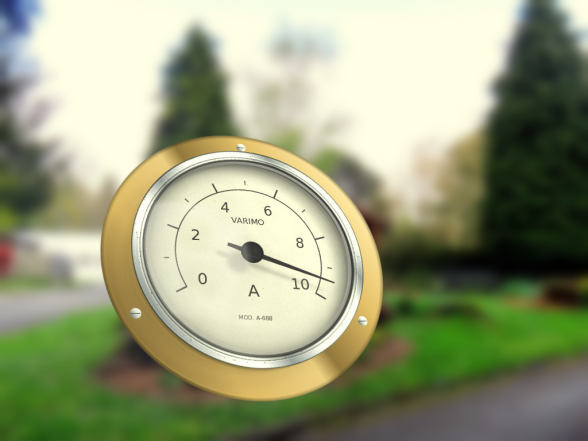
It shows {"value": 9.5, "unit": "A"}
